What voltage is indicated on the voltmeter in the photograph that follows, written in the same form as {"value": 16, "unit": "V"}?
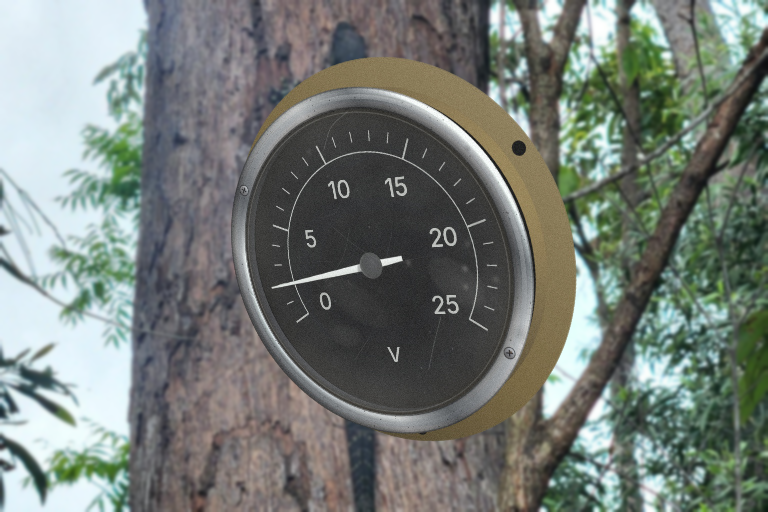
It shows {"value": 2, "unit": "V"}
